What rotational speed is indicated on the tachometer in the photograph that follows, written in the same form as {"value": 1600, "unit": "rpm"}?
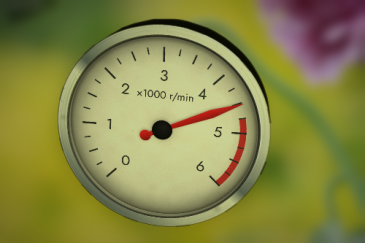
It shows {"value": 4500, "unit": "rpm"}
